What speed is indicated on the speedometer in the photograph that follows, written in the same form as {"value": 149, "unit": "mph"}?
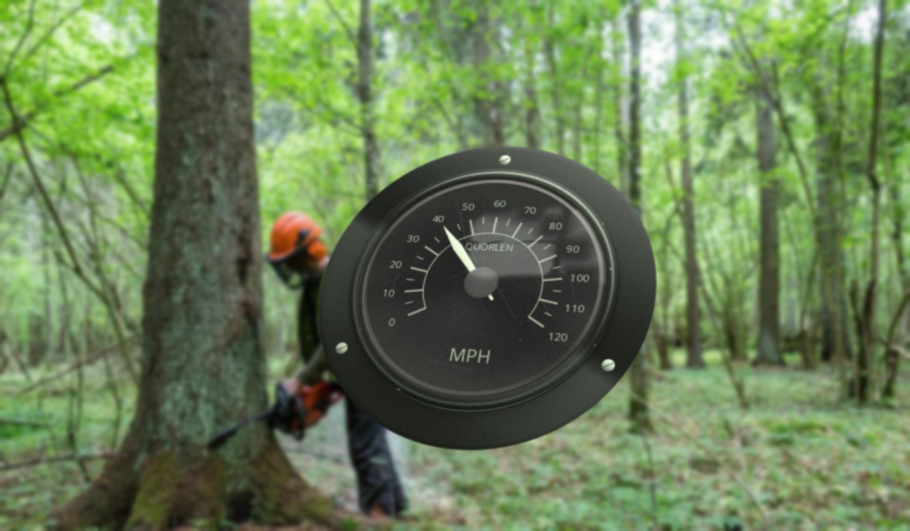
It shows {"value": 40, "unit": "mph"}
